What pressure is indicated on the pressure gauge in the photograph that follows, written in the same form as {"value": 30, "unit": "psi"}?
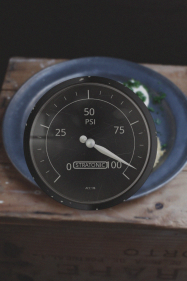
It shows {"value": 95, "unit": "psi"}
